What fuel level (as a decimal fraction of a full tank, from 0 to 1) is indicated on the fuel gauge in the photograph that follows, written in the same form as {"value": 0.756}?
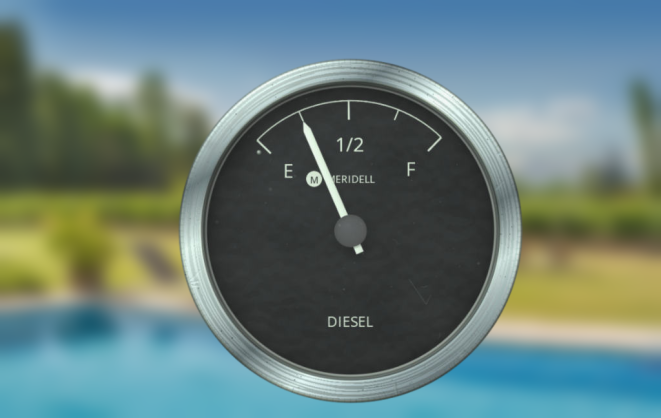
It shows {"value": 0.25}
